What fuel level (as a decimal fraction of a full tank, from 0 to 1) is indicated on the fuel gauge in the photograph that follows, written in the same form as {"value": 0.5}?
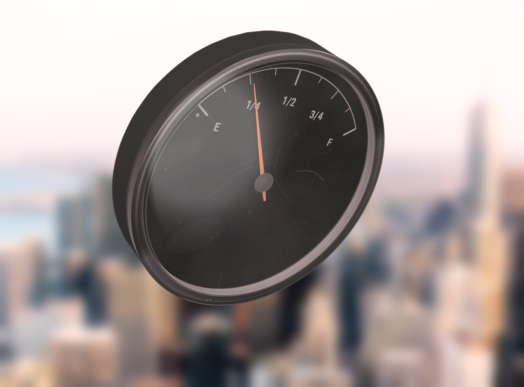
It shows {"value": 0.25}
